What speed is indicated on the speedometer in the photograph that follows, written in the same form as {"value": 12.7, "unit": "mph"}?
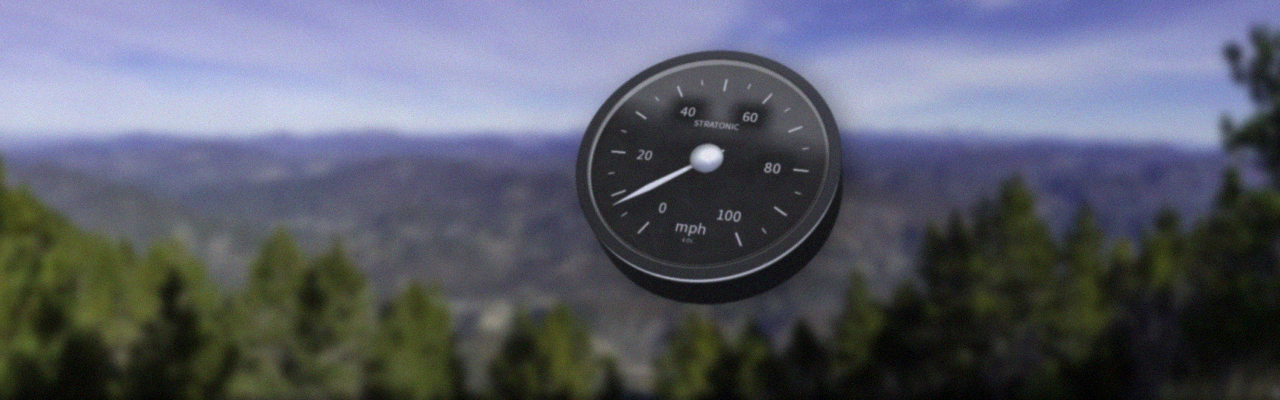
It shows {"value": 7.5, "unit": "mph"}
